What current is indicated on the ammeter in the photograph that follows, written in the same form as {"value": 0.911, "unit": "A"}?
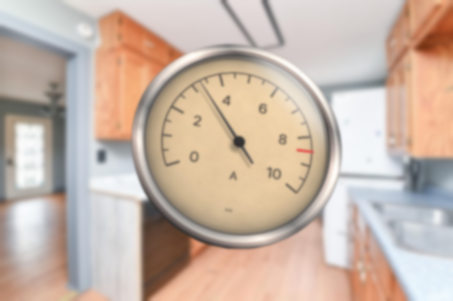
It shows {"value": 3.25, "unit": "A"}
